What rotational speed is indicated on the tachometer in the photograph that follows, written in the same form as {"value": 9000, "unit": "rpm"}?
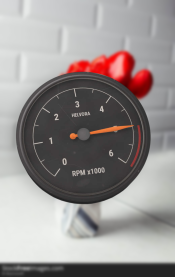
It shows {"value": 5000, "unit": "rpm"}
